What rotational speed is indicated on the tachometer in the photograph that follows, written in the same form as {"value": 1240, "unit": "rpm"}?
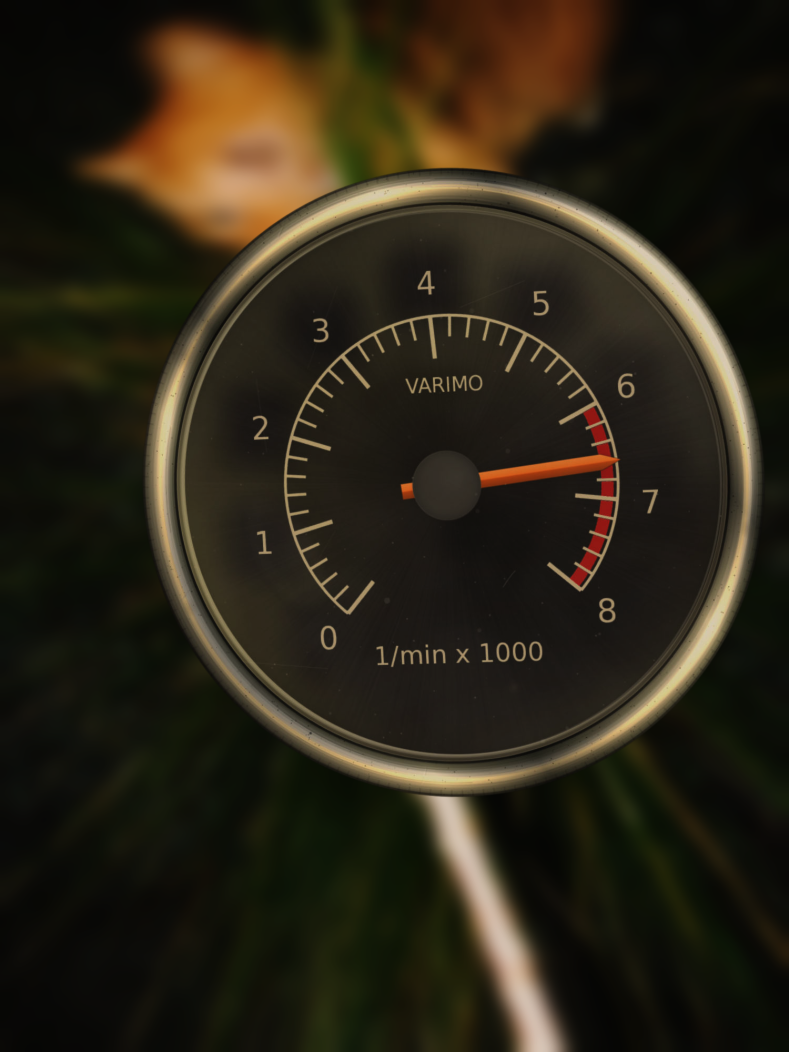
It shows {"value": 6600, "unit": "rpm"}
